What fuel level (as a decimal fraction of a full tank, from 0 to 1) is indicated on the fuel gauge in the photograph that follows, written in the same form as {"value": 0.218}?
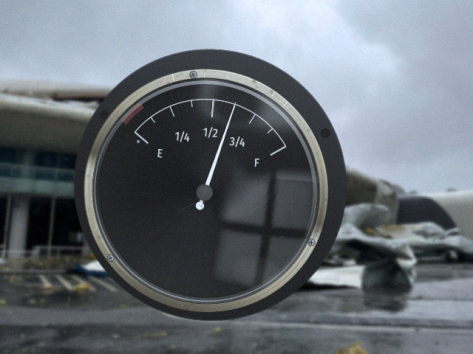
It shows {"value": 0.625}
